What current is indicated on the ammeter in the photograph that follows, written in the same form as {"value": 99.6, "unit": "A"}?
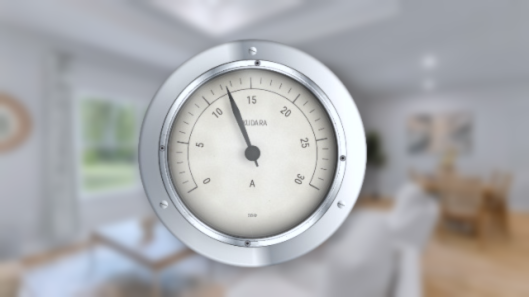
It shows {"value": 12.5, "unit": "A"}
